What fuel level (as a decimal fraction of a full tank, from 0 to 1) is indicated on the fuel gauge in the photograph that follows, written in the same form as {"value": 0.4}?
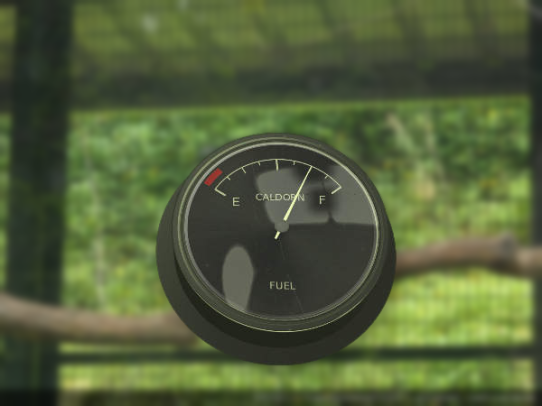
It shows {"value": 0.75}
